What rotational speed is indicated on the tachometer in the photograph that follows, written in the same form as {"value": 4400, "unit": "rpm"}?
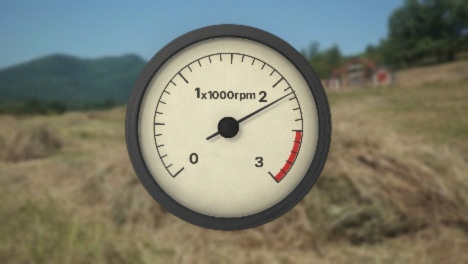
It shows {"value": 2150, "unit": "rpm"}
